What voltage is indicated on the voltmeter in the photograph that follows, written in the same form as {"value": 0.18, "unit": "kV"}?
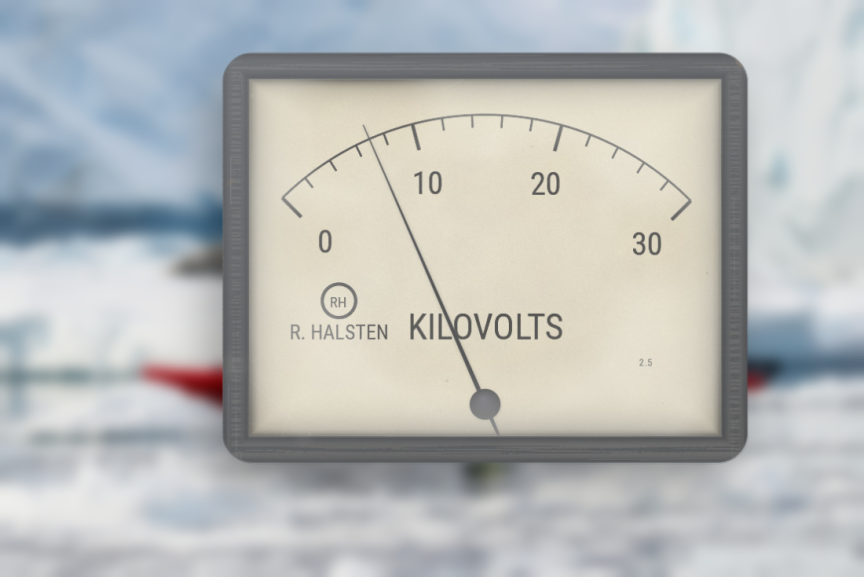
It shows {"value": 7, "unit": "kV"}
